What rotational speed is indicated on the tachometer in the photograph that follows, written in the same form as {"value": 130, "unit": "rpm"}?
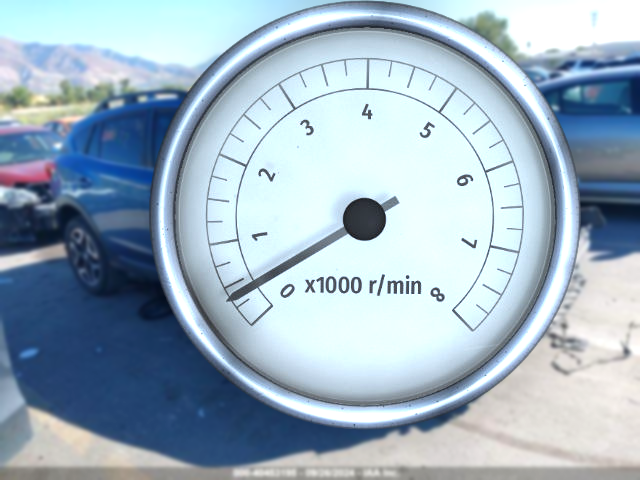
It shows {"value": 375, "unit": "rpm"}
